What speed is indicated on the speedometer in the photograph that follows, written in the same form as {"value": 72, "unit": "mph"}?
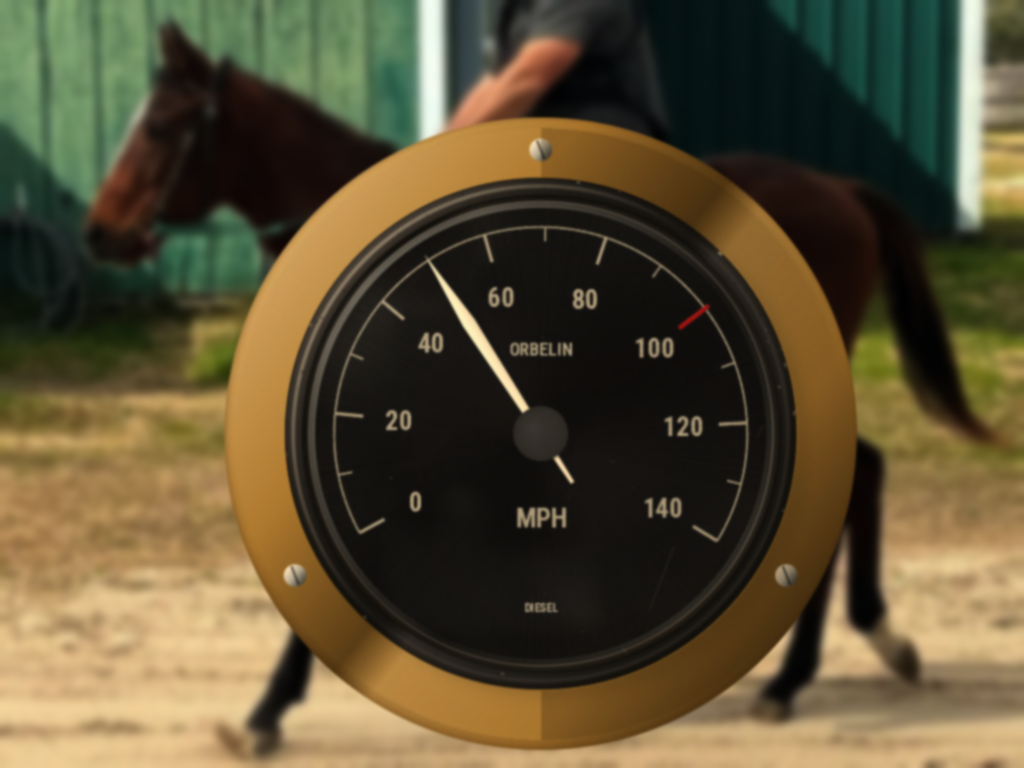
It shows {"value": 50, "unit": "mph"}
